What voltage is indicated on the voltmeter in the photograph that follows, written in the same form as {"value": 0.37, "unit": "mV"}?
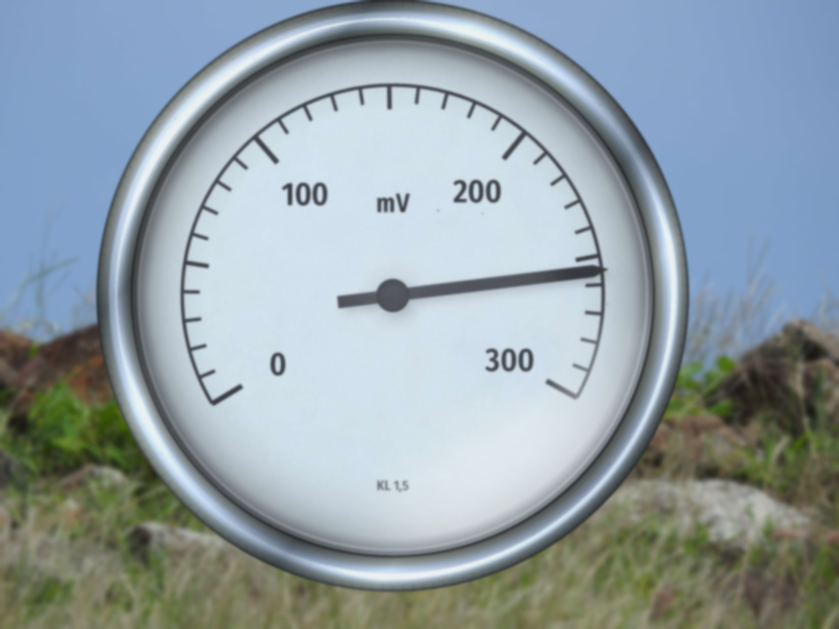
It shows {"value": 255, "unit": "mV"}
